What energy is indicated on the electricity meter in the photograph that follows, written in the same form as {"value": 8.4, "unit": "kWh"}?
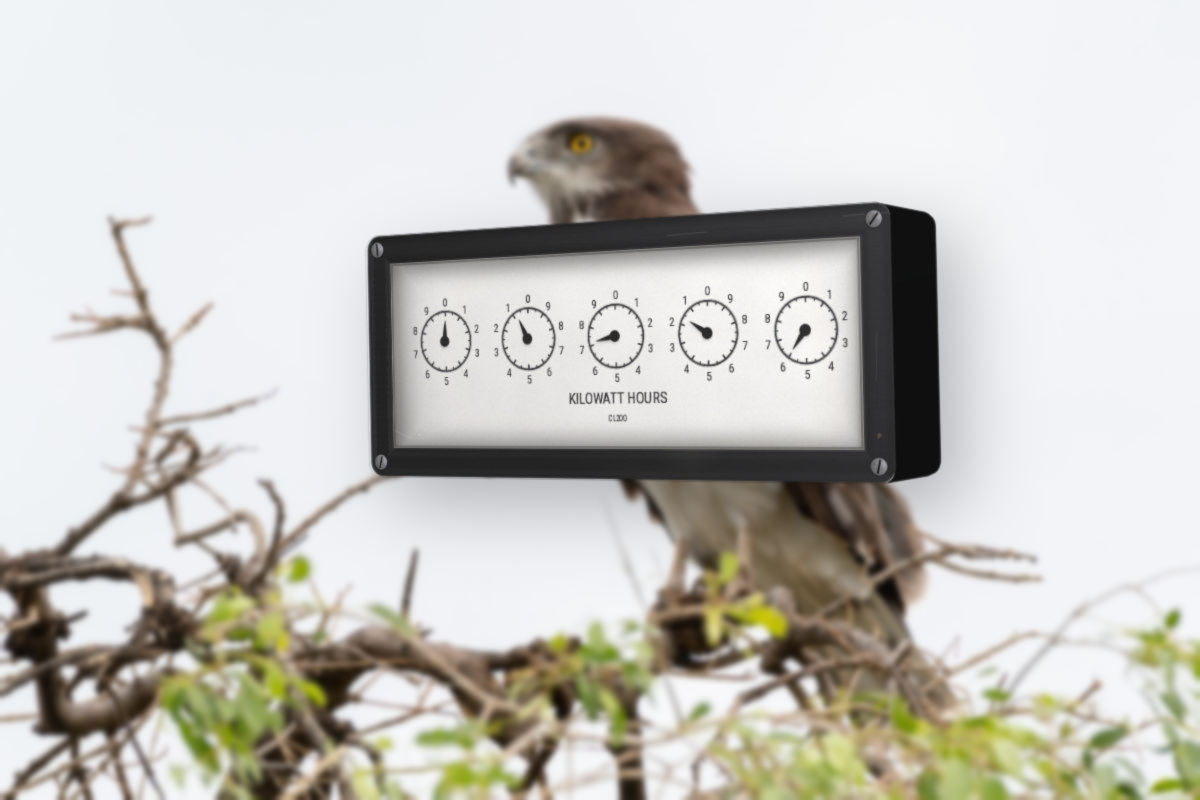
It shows {"value": 716, "unit": "kWh"}
